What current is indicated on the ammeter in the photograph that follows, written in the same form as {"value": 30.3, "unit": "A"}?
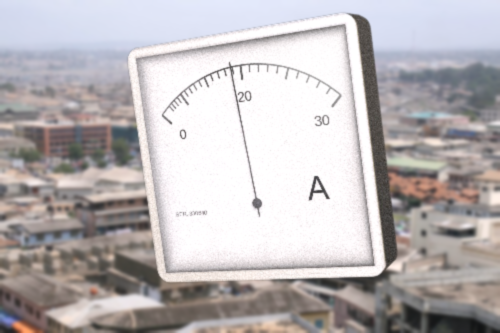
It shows {"value": 19, "unit": "A"}
